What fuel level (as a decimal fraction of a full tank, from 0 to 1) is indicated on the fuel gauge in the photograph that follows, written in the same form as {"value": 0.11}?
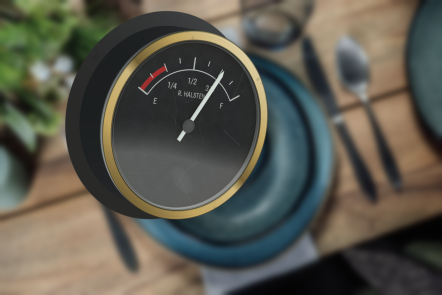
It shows {"value": 0.75}
